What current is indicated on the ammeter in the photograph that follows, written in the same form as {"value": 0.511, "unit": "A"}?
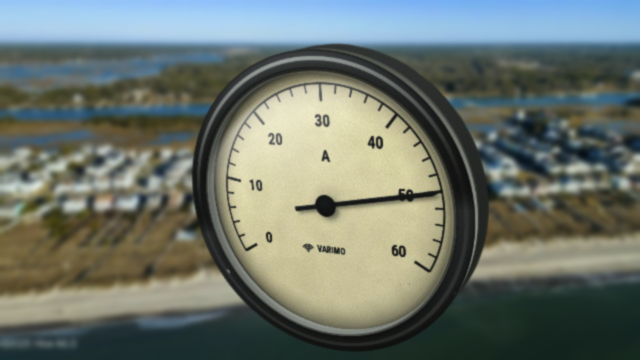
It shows {"value": 50, "unit": "A"}
